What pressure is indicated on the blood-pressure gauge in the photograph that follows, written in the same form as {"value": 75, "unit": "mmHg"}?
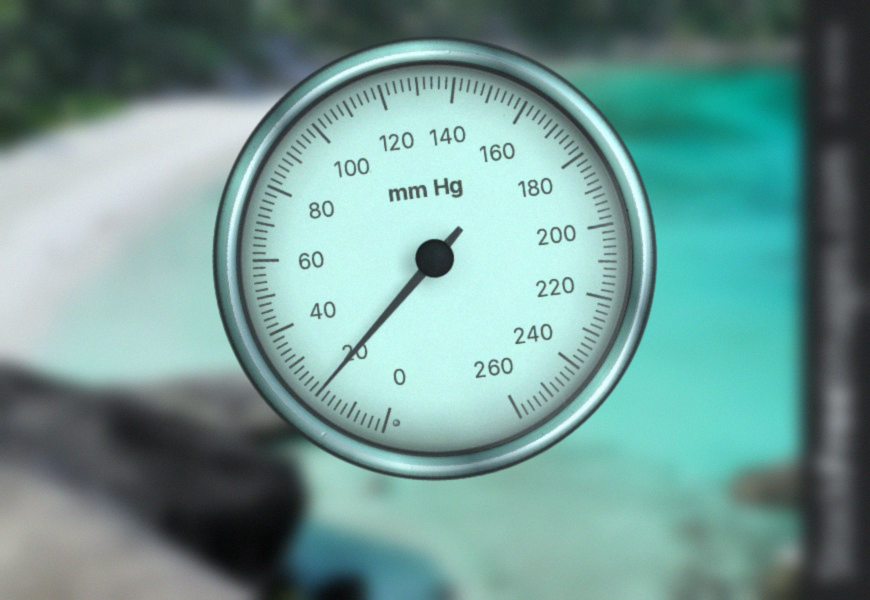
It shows {"value": 20, "unit": "mmHg"}
